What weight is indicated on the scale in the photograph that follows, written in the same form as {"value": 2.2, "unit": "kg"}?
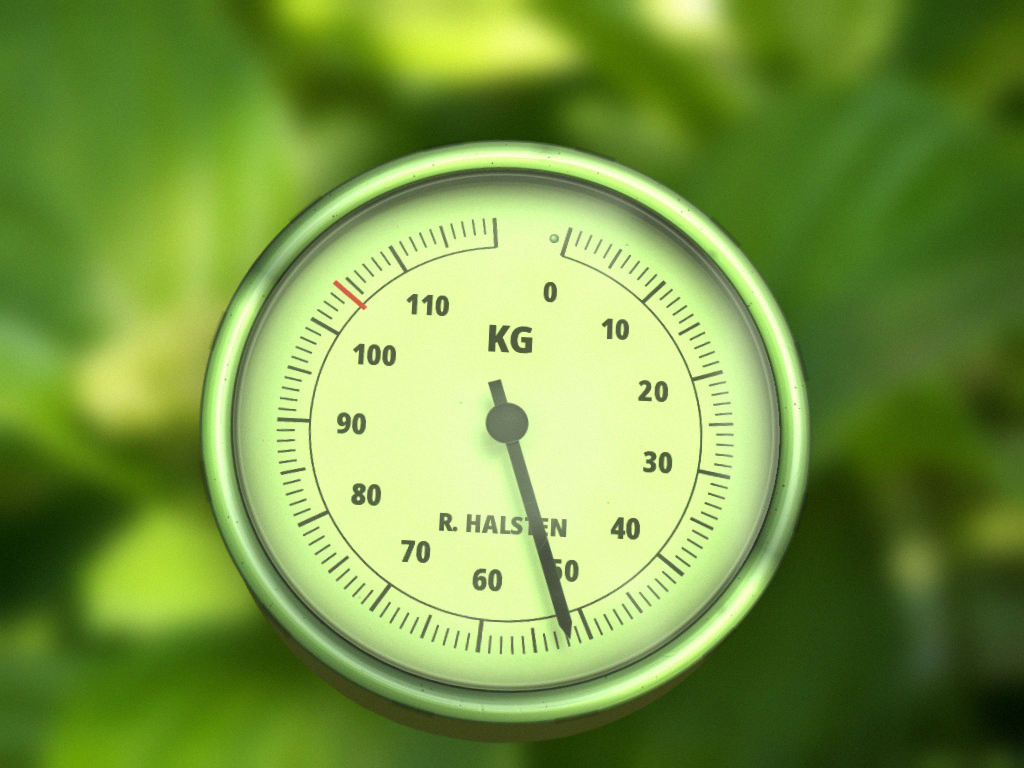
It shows {"value": 52, "unit": "kg"}
